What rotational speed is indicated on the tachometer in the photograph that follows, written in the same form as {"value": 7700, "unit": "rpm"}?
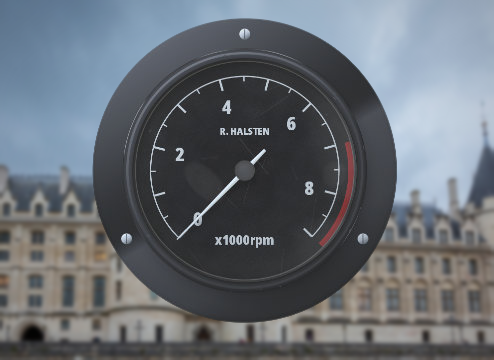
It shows {"value": 0, "unit": "rpm"}
